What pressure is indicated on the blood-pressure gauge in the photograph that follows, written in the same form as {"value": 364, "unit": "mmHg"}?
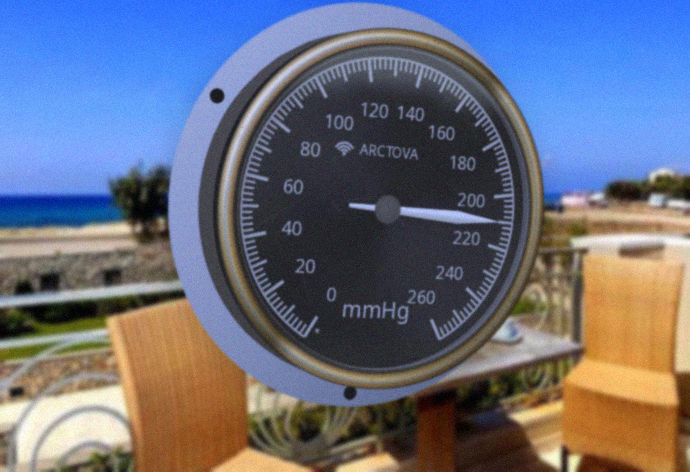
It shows {"value": 210, "unit": "mmHg"}
